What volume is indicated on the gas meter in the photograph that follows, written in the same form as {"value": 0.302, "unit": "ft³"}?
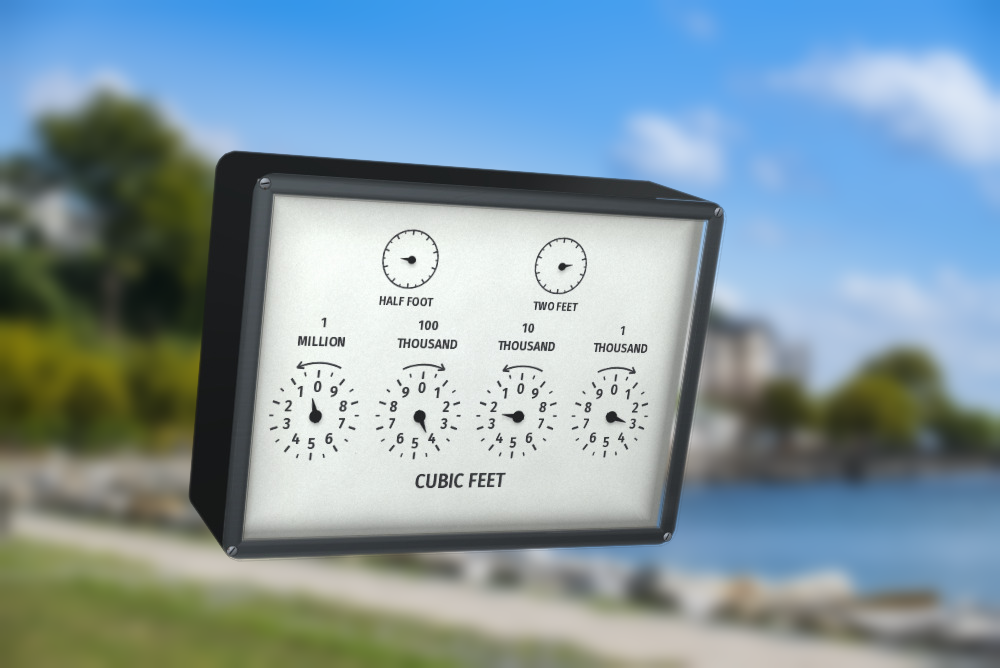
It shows {"value": 42300, "unit": "ft³"}
